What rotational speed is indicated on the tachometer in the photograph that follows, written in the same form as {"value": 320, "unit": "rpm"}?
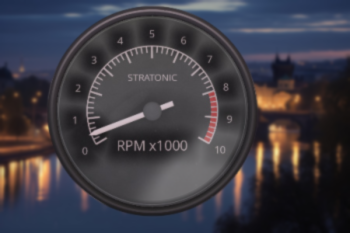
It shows {"value": 400, "unit": "rpm"}
